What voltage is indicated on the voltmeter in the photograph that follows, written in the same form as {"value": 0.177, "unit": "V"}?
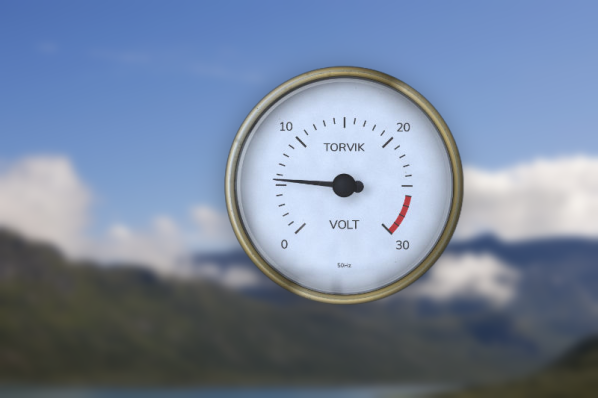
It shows {"value": 5.5, "unit": "V"}
